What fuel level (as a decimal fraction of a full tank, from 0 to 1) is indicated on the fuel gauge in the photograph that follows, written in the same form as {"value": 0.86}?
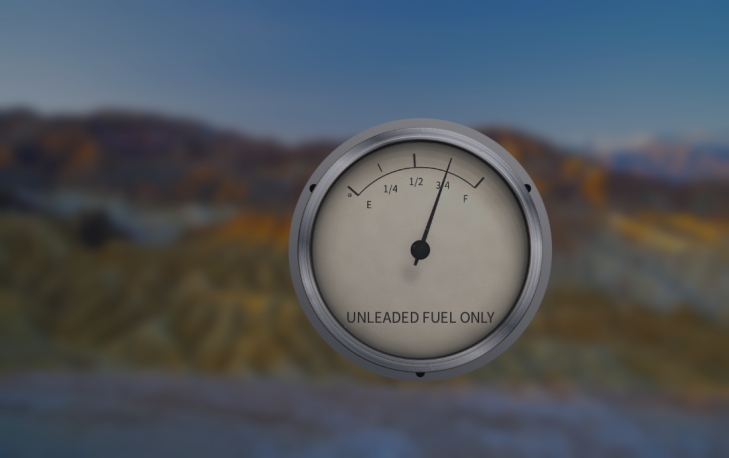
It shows {"value": 0.75}
